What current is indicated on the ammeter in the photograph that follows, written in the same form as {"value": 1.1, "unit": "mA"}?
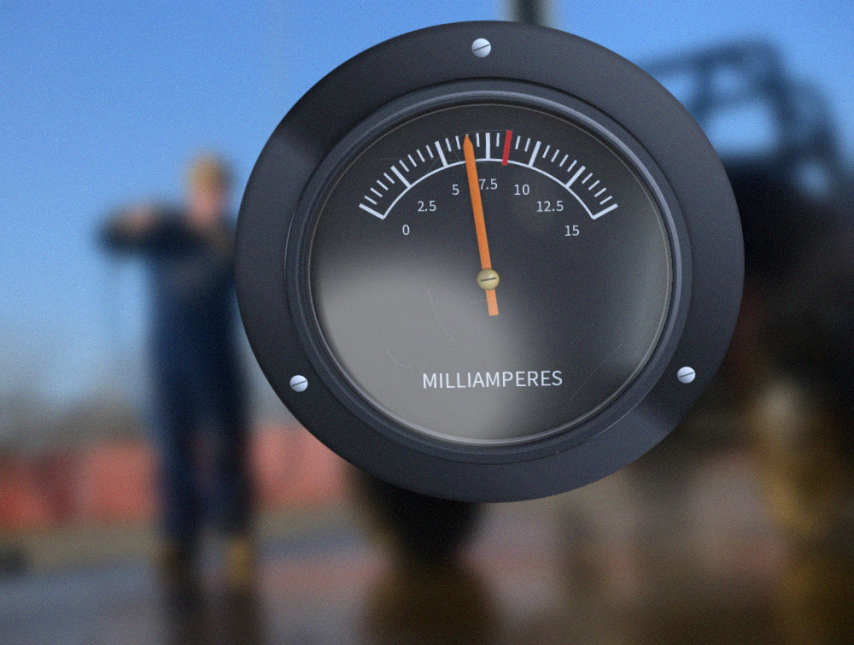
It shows {"value": 6.5, "unit": "mA"}
